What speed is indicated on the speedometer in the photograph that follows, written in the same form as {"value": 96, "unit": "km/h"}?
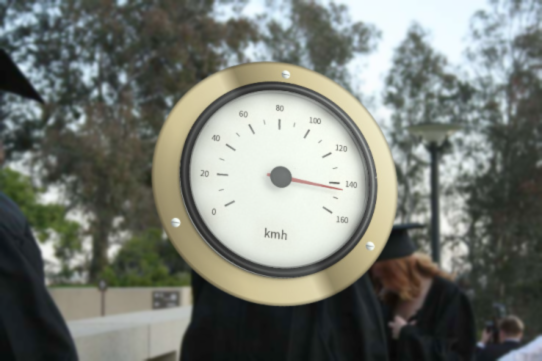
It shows {"value": 145, "unit": "km/h"}
